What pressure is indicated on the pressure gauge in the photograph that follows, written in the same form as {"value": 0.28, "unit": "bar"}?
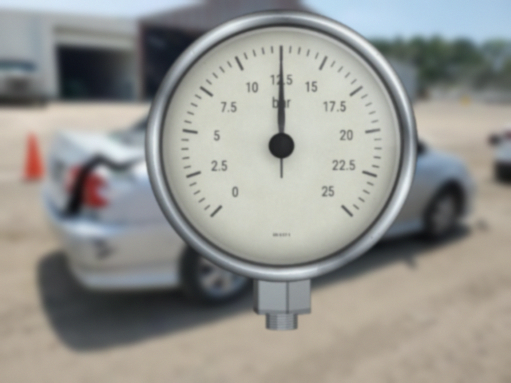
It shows {"value": 12.5, "unit": "bar"}
